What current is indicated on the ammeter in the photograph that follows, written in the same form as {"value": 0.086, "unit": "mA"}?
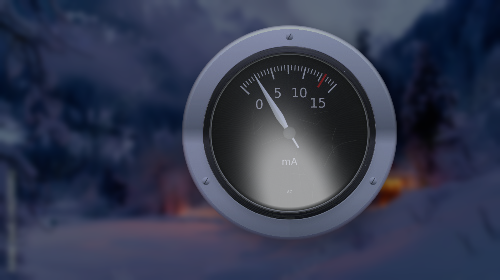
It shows {"value": 2.5, "unit": "mA"}
